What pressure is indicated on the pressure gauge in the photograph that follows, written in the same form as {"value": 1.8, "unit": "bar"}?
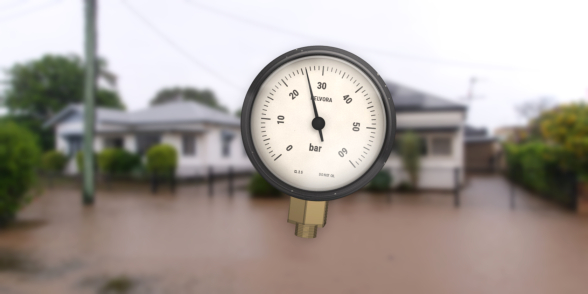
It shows {"value": 26, "unit": "bar"}
